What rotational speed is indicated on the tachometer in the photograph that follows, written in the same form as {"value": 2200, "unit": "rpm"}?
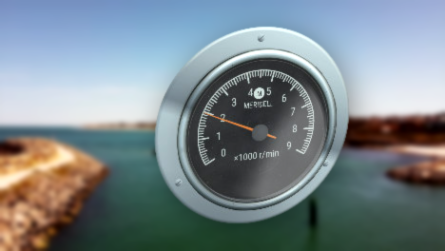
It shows {"value": 2000, "unit": "rpm"}
